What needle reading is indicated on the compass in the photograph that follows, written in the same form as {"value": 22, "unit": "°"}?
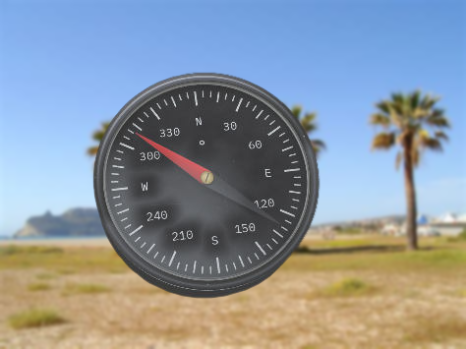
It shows {"value": 310, "unit": "°"}
